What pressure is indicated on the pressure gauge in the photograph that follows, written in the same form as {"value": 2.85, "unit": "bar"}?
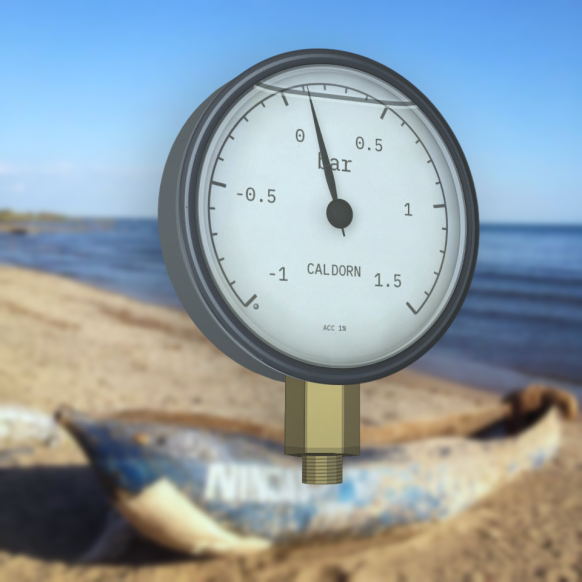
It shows {"value": 0.1, "unit": "bar"}
